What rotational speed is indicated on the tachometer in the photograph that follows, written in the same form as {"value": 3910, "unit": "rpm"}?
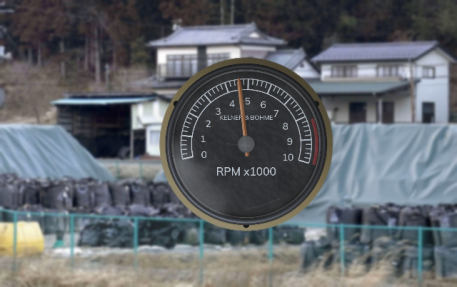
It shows {"value": 4600, "unit": "rpm"}
